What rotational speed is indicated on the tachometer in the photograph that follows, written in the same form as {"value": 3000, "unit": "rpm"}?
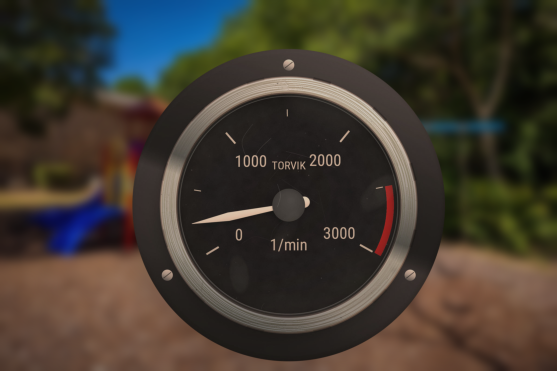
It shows {"value": 250, "unit": "rpm"}
